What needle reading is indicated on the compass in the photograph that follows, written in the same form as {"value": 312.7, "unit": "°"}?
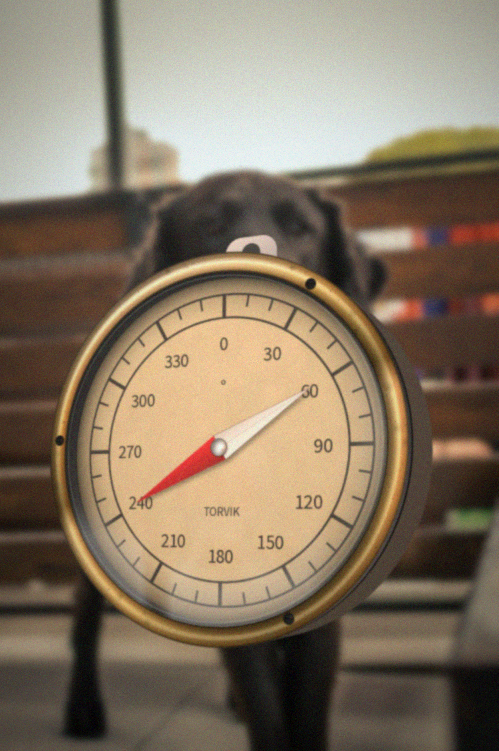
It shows {"value": 240, "unit": "°"}
